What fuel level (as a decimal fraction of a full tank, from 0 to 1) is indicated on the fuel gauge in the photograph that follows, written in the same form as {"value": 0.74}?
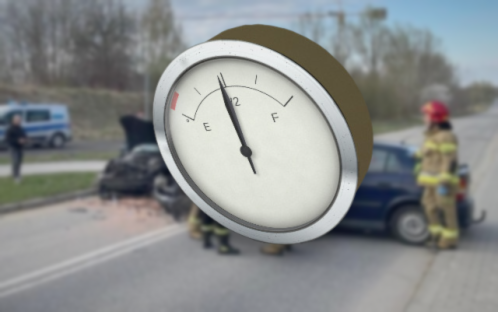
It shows {"value": 0.5}
